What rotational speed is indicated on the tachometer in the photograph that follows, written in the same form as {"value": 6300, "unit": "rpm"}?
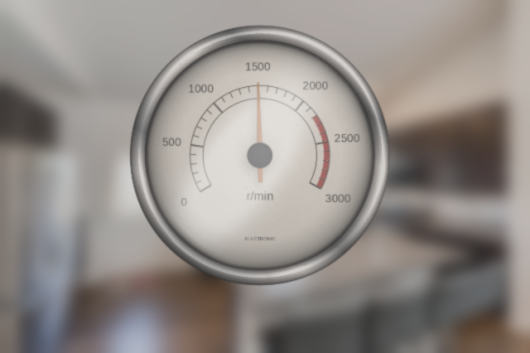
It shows {"value": 1500, "unit": "rpm"}
